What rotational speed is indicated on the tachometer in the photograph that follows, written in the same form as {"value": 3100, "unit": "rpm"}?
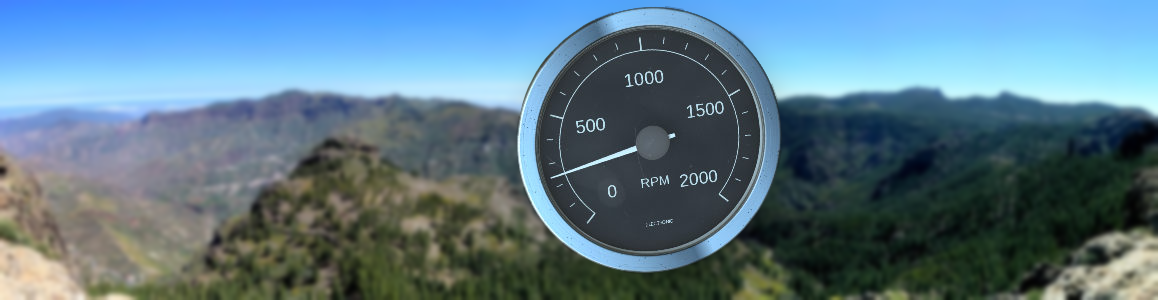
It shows {"value": 250, "unit": "rpm"}
